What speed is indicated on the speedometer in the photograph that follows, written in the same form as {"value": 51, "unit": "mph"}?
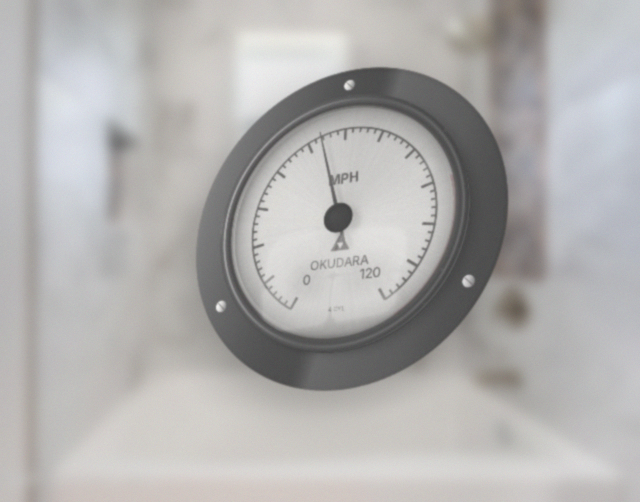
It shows {"value": 54, "unit": "mph"}
